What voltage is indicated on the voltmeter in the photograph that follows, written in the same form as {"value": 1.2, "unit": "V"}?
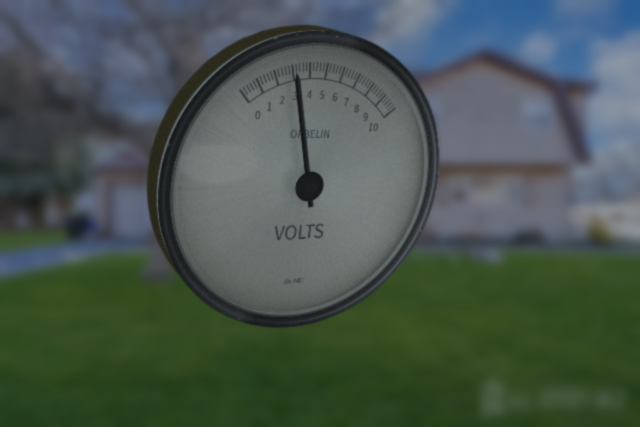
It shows {"value": 3, "unit": "V"}
